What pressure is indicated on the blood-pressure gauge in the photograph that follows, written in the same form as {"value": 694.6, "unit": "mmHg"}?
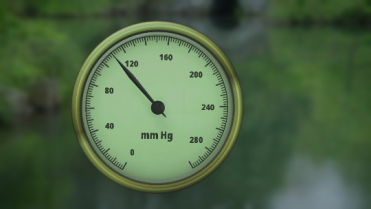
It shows {"value": 110, "unit": "mmHg"}
